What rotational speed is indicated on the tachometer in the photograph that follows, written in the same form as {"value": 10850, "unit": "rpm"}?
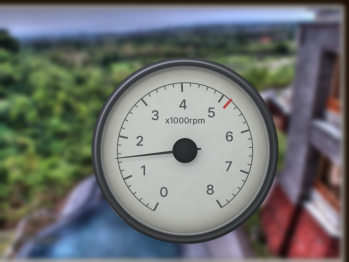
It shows {"value": 1500, "unit": "rpm"}
